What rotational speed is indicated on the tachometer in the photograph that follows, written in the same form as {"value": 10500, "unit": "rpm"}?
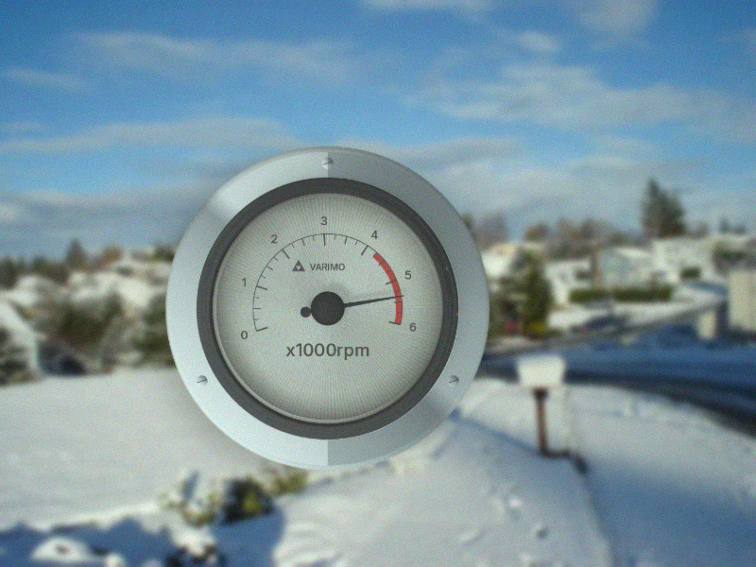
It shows {"value": 5375, "unit": "rpm"}
